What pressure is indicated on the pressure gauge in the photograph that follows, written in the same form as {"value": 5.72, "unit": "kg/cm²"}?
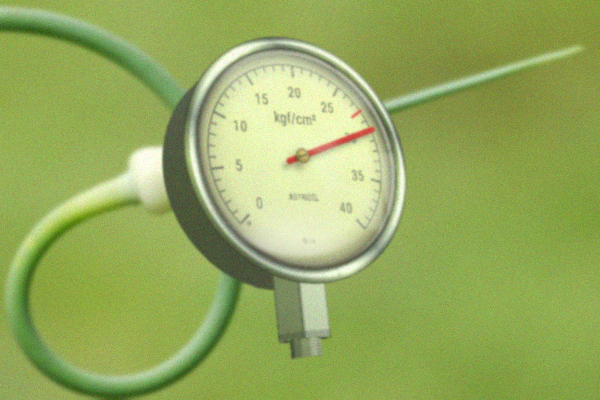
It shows {"value": 30, "unit": "kg/cm²"}
